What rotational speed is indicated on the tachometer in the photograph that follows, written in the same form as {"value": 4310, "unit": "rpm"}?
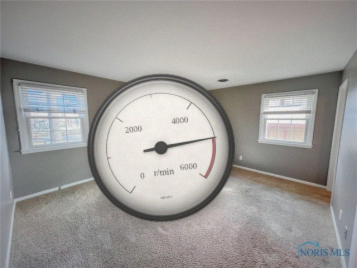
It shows {"value": 5000, "unit": "rpm"}
